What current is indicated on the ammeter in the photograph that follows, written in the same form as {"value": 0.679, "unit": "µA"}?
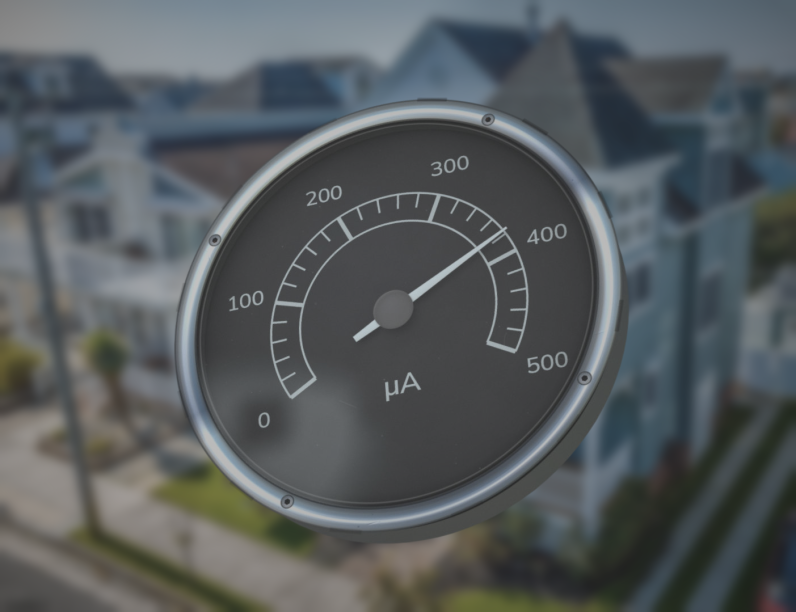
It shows {"value": 380, "unit": "µA"}
